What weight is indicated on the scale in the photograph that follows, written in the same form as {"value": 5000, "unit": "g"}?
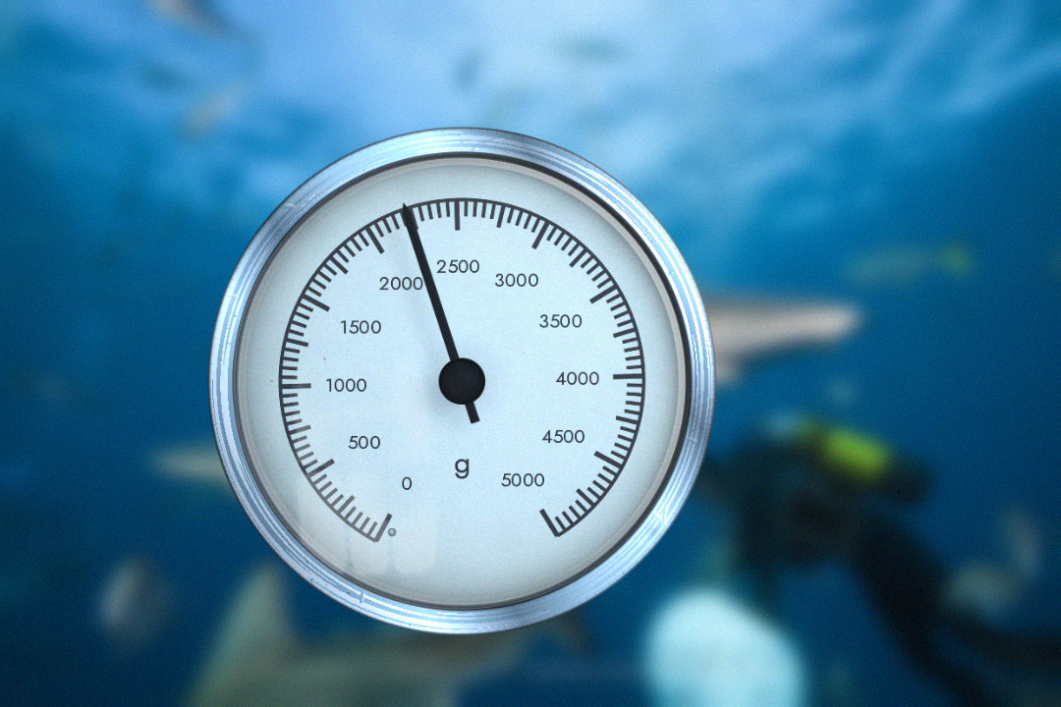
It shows {"value": 2225, "unit": "g"}
